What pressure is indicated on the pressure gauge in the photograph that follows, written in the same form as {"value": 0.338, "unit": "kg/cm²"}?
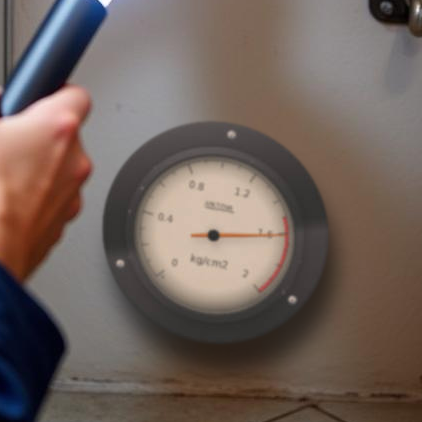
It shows {"value": 1.6, "unit": "kg/cm²"}
